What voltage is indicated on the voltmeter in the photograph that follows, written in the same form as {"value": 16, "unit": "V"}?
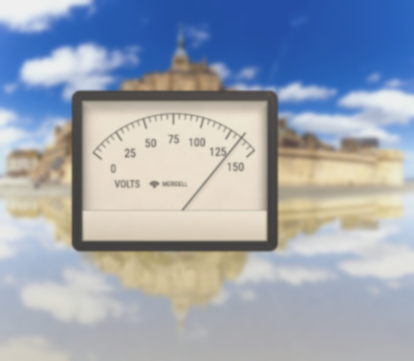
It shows {"value": 135, "unit": "V"}
